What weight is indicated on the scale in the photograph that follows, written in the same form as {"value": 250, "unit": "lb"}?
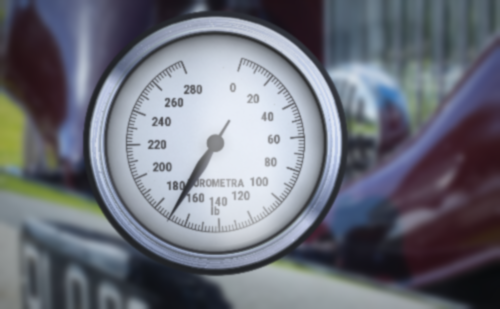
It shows {"value": 170, "unit": "lb"}
